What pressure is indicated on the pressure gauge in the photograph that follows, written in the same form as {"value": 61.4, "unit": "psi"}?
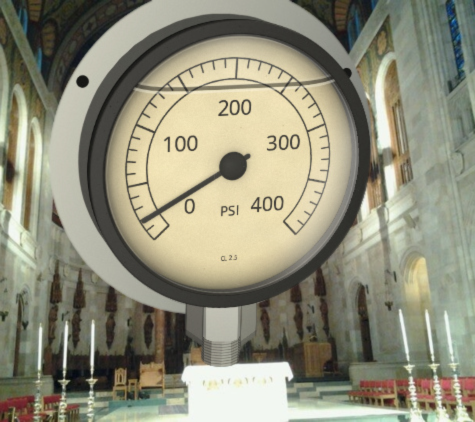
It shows {"value": 20, "unit": "psi"}
